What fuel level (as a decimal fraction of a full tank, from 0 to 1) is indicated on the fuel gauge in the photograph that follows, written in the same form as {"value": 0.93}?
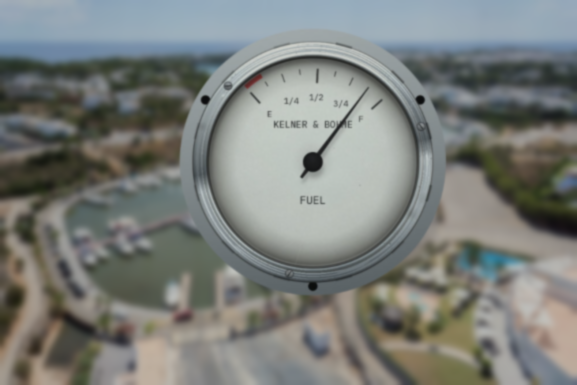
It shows {"value": 0.875}
